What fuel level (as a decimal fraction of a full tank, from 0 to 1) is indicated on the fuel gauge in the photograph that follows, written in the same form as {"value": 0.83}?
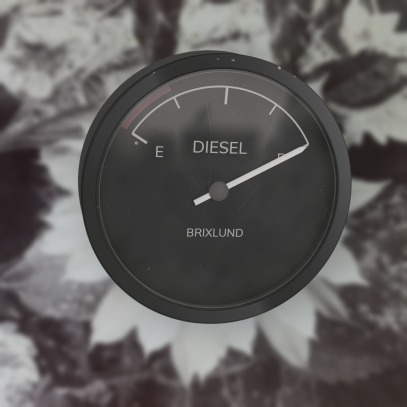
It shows {"value": 1}
